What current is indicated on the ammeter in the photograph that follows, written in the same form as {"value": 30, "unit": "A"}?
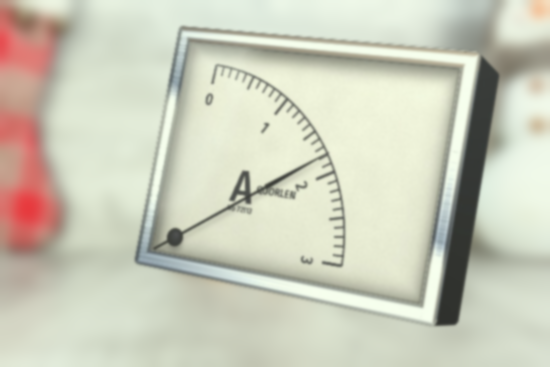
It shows {"value": 1.8, "unit": "A"}
